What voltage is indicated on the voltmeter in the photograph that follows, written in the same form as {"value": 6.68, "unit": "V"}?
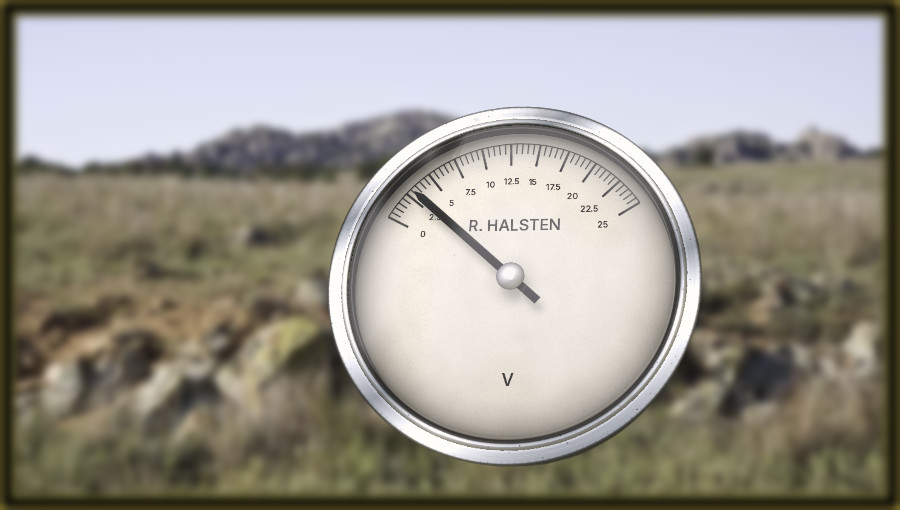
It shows {"value": 3, "unit": "V"}
